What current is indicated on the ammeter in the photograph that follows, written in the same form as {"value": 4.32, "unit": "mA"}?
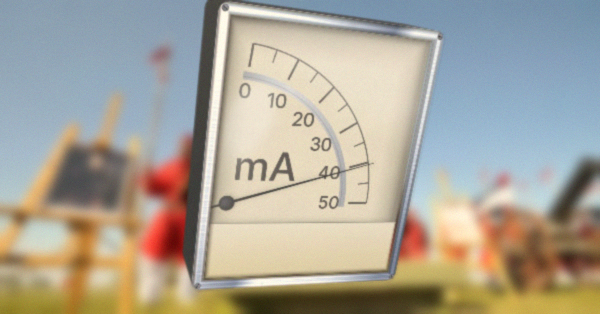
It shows {"value": 40, "unit": "mA"}
